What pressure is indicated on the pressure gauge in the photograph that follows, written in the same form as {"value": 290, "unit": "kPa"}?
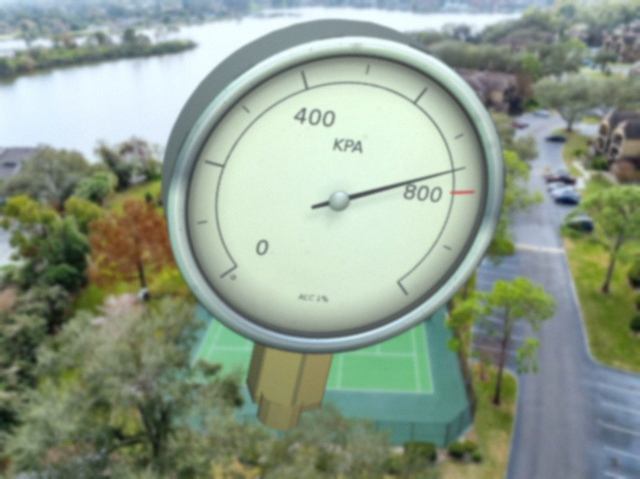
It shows {"value": 750, "unit": "kPa"}
